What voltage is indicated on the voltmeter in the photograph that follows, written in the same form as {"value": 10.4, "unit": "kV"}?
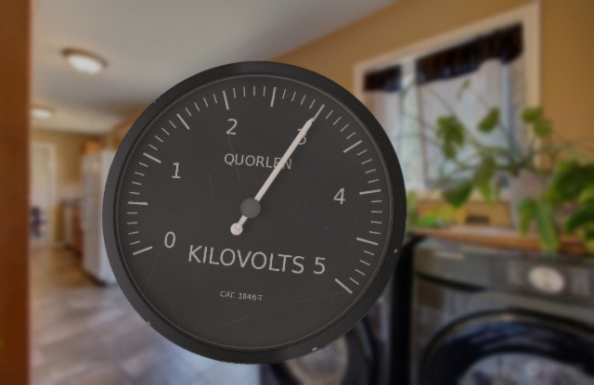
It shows {"value": 3, "unit": "kV"}
